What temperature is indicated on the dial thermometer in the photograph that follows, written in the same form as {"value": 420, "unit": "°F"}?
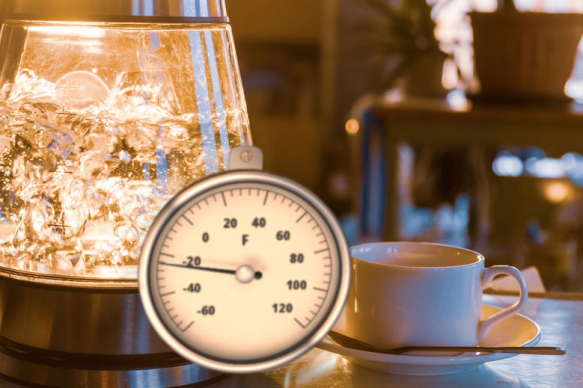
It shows {"value": -24, "unit": "°F"}
